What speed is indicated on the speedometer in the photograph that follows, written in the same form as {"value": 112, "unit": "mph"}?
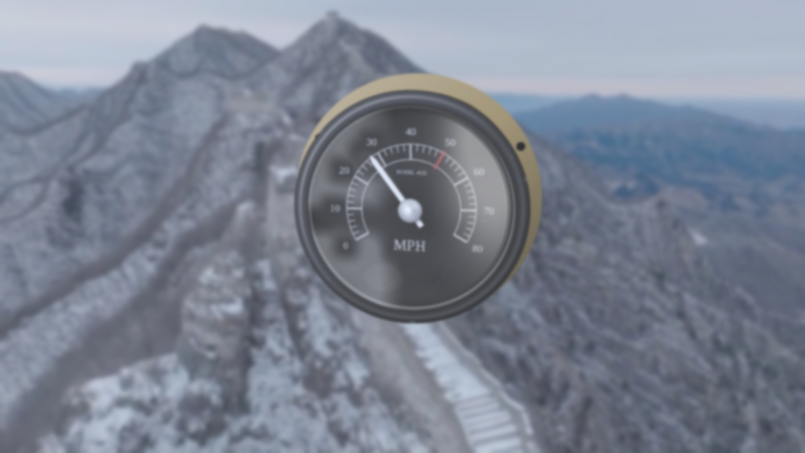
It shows {"value": 28, "unit": "mph"}
